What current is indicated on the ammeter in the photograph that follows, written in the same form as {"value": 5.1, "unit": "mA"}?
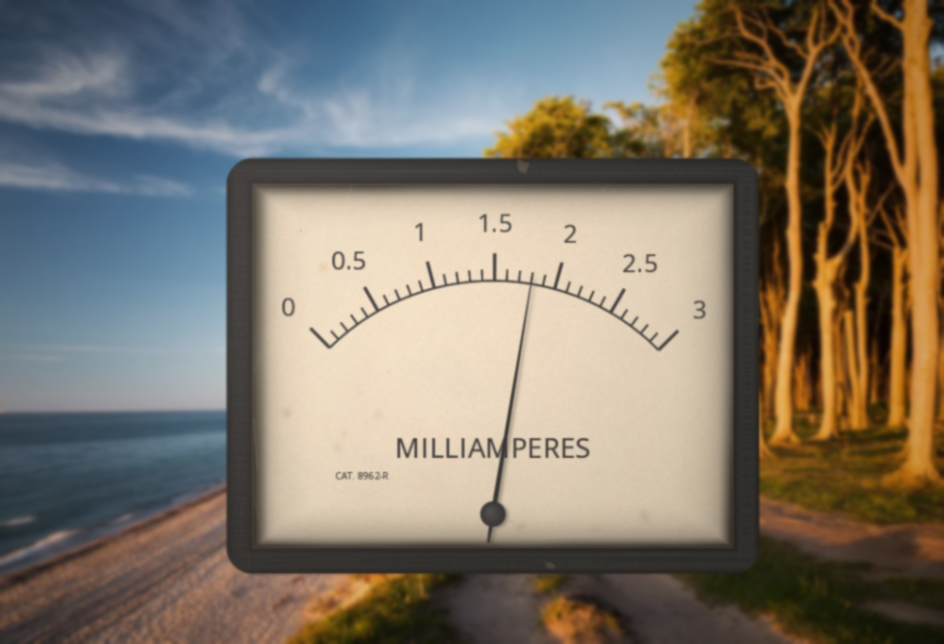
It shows {"value": 1.8, "unit": "mA"}
